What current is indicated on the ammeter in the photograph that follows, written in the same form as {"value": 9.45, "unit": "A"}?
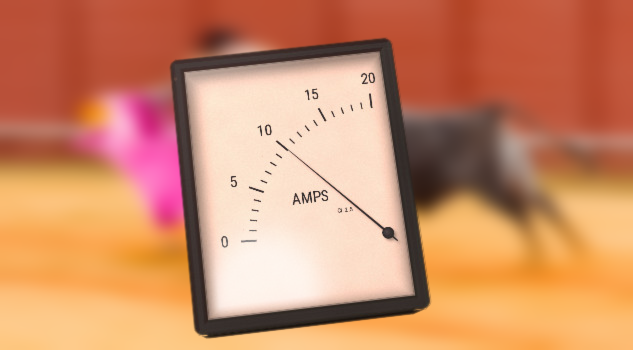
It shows {"value": 10, "unit": "A"}
